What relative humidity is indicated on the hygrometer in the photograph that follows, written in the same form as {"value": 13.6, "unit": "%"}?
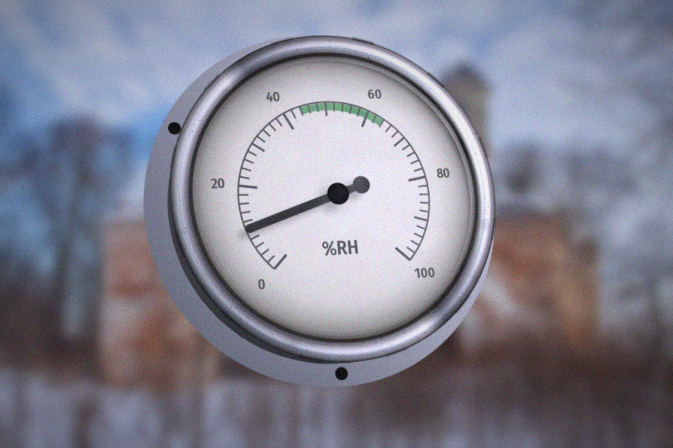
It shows {"value": 10, "unit": "%"}
